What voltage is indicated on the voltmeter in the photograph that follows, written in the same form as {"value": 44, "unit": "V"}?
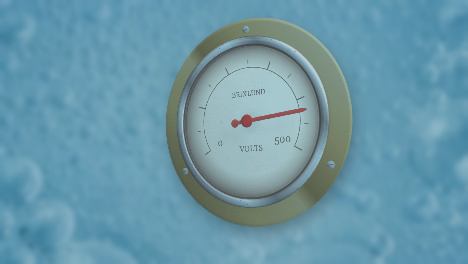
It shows {"value": 425, "unit": "V"}
